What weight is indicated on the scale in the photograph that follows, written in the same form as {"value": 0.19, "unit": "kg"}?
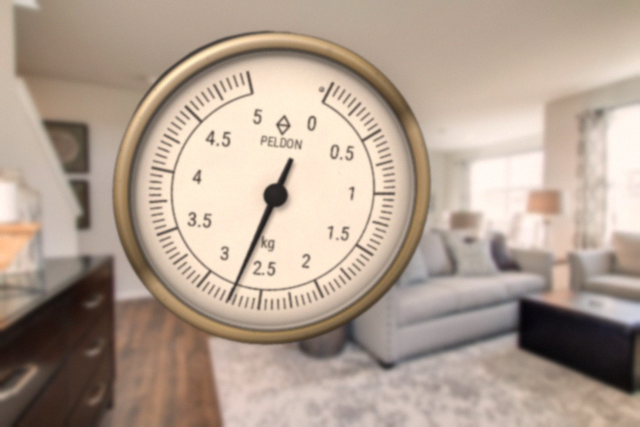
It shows {"value": 2.75, "unit": "kg"}
